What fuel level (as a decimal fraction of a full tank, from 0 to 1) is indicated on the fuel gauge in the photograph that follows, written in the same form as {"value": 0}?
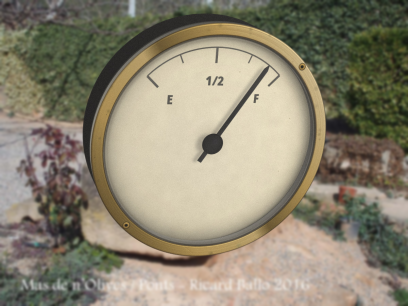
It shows {"value": 0.875}
